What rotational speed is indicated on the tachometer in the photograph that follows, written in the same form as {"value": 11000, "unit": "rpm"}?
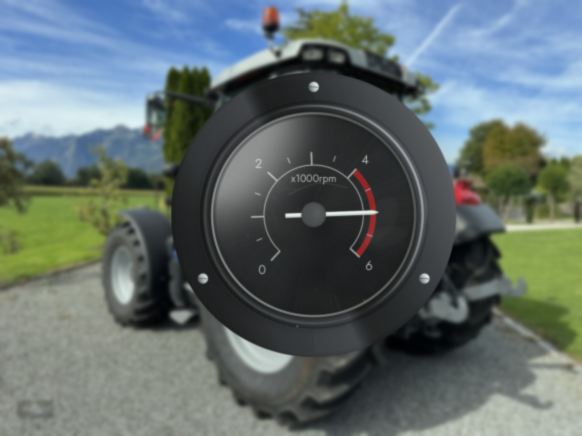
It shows {"value": 5000, "unit": "rpm"}
